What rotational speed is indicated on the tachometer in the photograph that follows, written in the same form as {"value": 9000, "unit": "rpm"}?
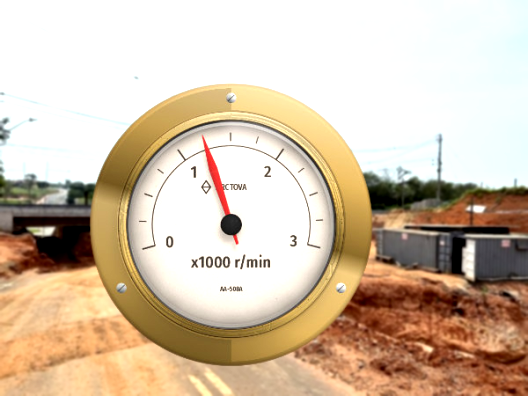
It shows {"value": 1250, "unit": "rpm"}
